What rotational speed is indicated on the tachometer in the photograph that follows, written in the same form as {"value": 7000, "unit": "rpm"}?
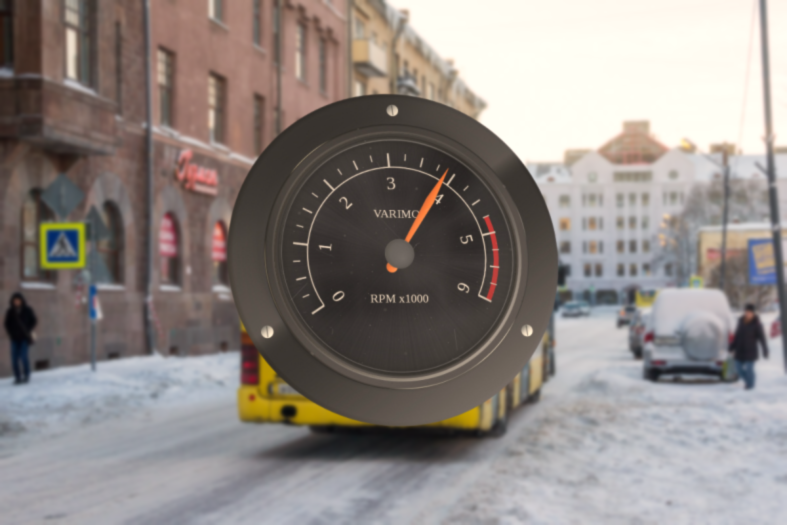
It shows {"value": 3875, "unit": "rpm"}
